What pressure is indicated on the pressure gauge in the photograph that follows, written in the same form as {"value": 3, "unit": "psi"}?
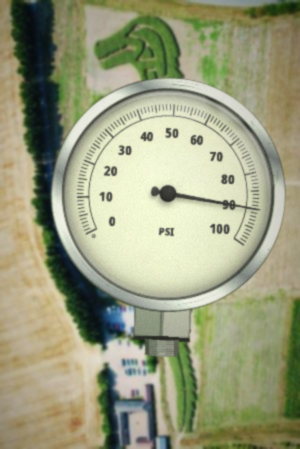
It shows {"value": 90, "unit": "psi"}
